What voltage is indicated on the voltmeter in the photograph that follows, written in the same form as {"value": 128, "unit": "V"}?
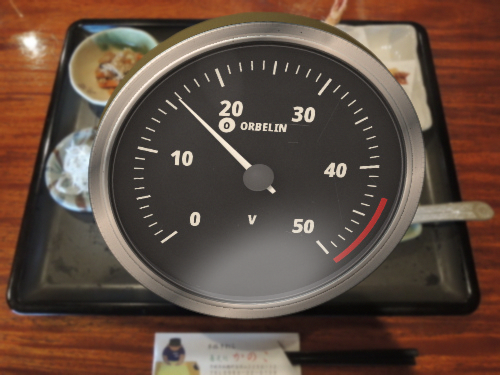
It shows {"value": 16, "unit": "V"}
